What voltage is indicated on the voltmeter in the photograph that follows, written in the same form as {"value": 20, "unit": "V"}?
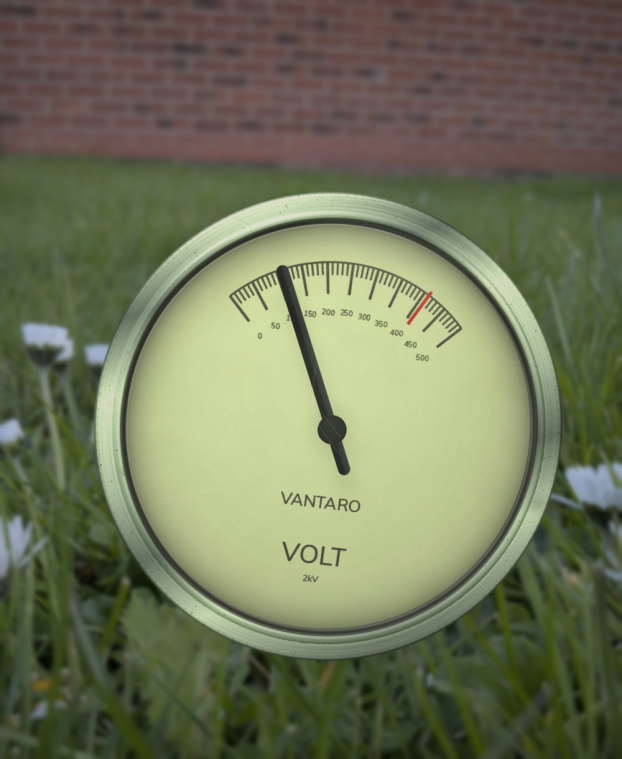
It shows {"value": 110, "unit": "V"}
